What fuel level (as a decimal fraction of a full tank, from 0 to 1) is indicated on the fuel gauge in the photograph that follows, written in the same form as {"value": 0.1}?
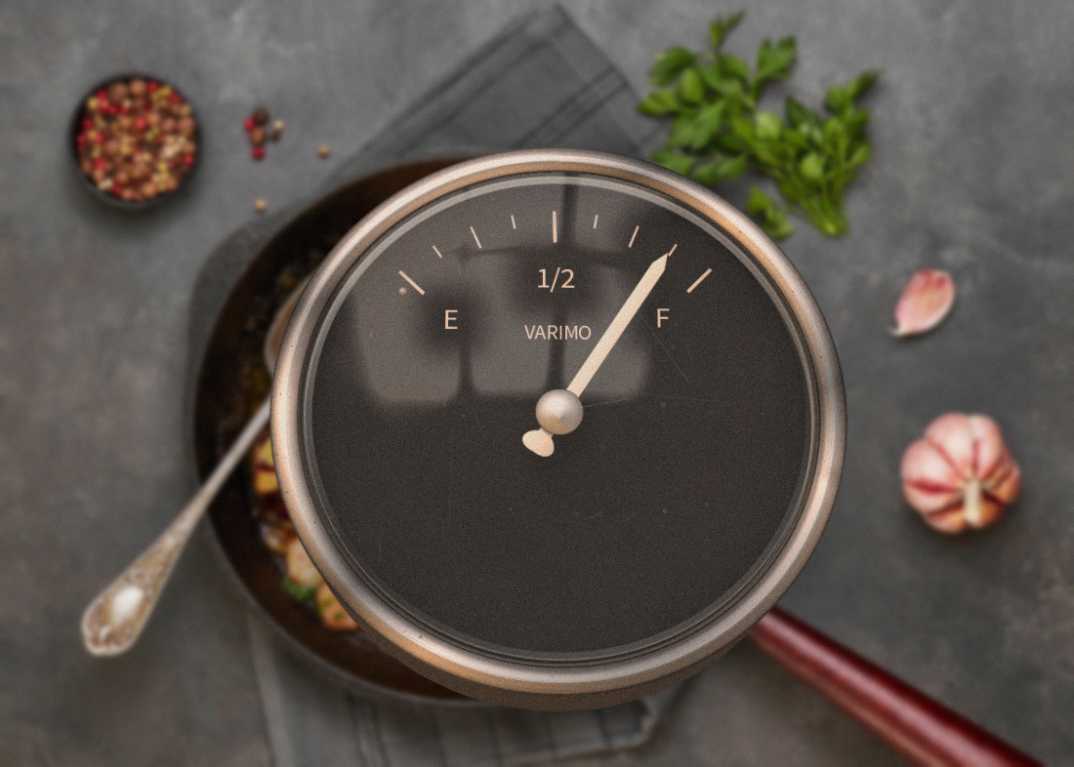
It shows {"value": 0.875}
